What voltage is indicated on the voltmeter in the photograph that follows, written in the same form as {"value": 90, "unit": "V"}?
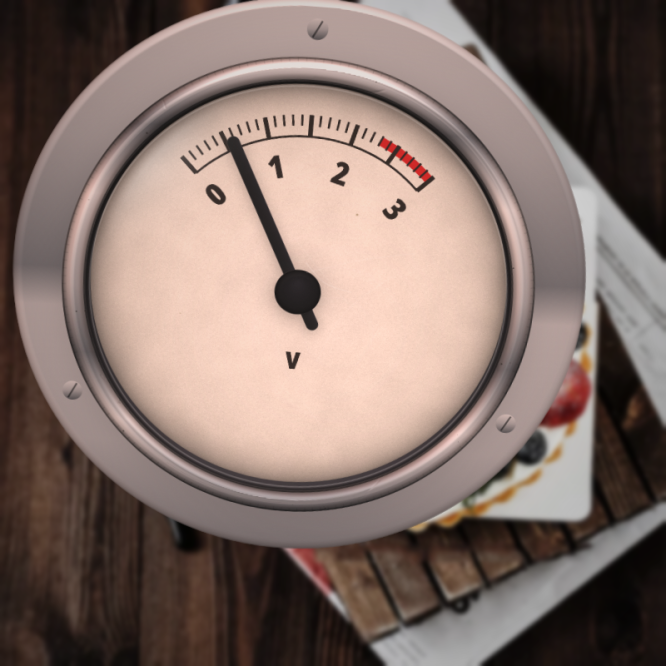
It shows {"value": 0.6, "unit": "V"}
